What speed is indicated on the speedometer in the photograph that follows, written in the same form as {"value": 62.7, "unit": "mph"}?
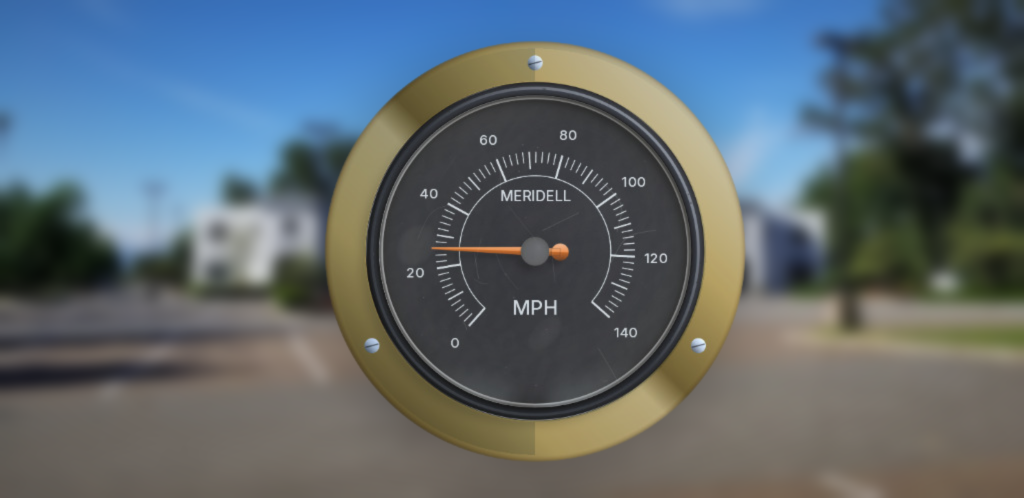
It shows {"value": 26, "unit": "mph"}
